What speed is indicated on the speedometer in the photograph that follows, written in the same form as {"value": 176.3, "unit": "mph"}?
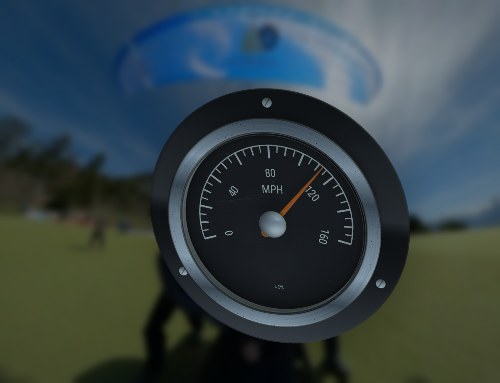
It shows {"value": 112.5, "unit": "mph"}
